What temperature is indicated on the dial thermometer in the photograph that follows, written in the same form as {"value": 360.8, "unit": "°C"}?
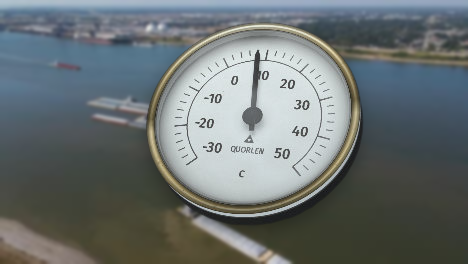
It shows {"value": 8, "unit": "°C"}
